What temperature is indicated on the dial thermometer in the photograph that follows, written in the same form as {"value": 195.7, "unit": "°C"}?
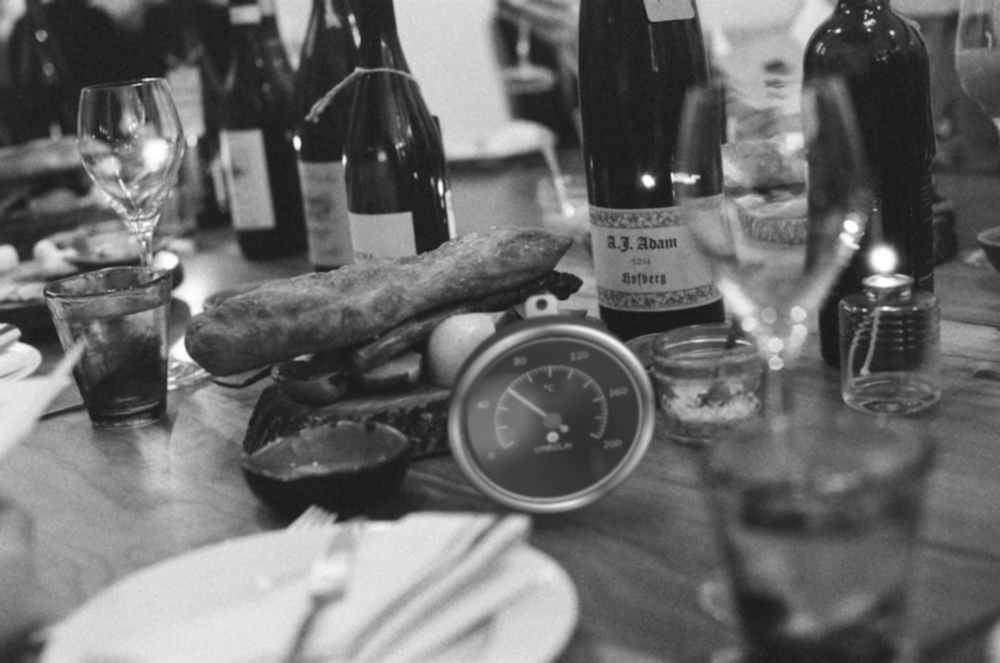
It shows {"value": 60, "unit": "°C"}
